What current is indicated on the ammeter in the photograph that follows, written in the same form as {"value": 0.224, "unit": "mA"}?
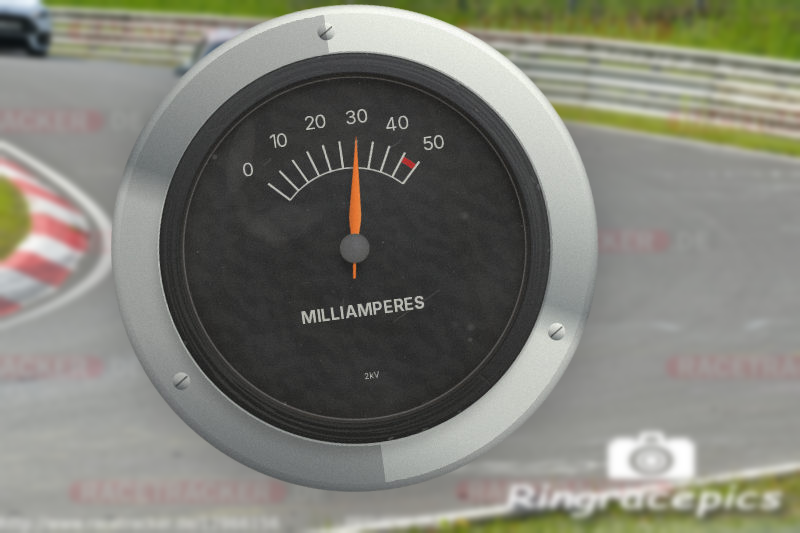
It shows {"value": 30, "unit": "mA"}
